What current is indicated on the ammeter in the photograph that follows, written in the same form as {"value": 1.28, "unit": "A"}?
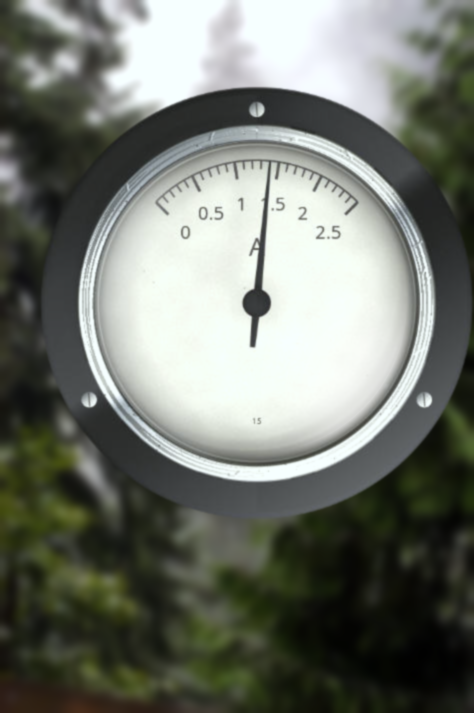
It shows {"value": 1.4, "unit": "A"}
